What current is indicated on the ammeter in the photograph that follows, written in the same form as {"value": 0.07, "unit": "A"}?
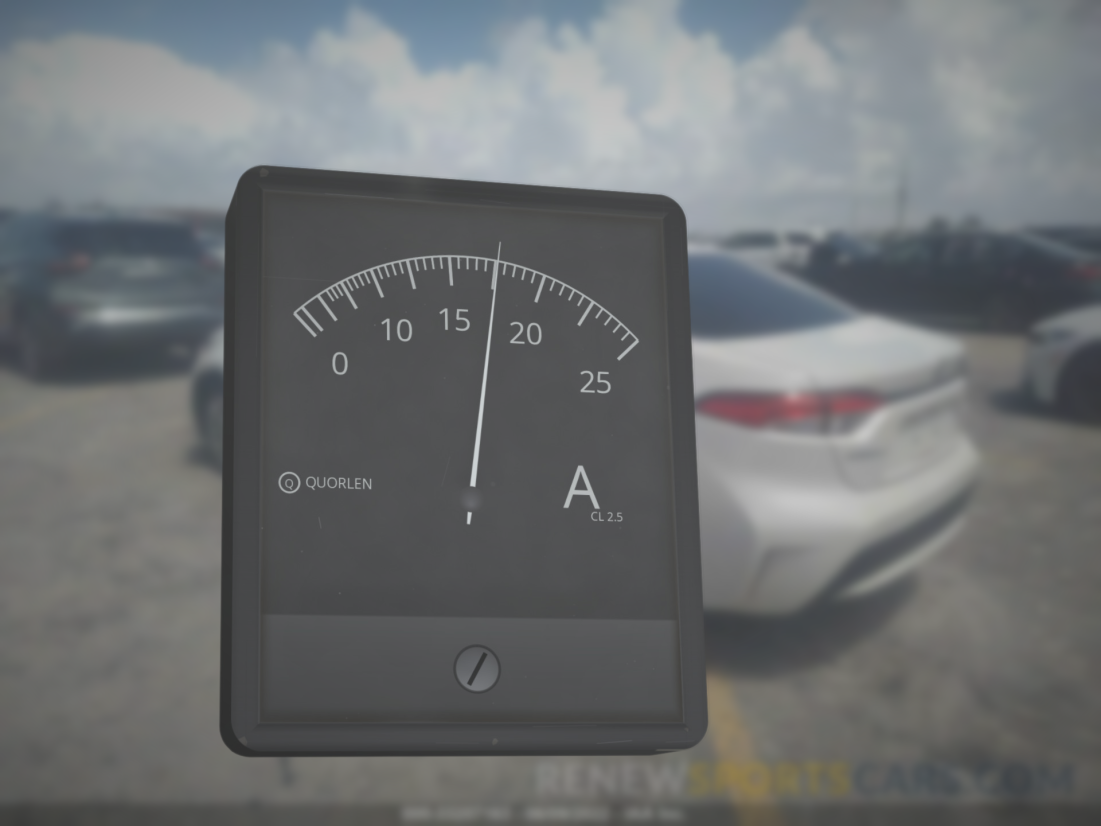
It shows {"value": 17.5, "unit": "A"}
